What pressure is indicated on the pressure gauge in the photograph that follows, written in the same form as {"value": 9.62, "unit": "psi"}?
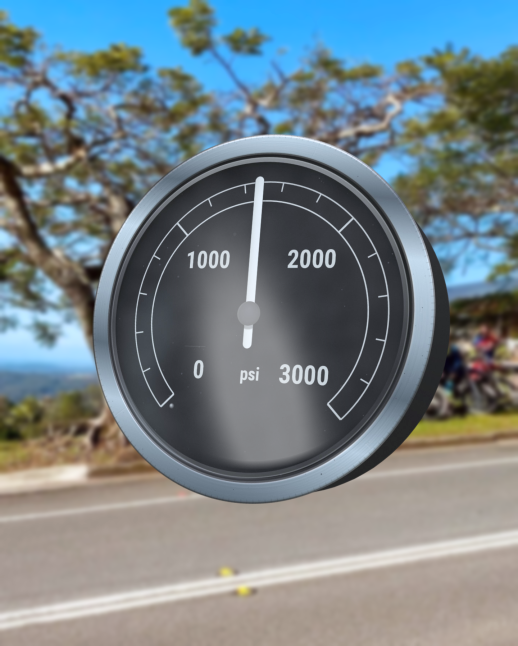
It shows {"value": 1500, "unit": "psi"}
